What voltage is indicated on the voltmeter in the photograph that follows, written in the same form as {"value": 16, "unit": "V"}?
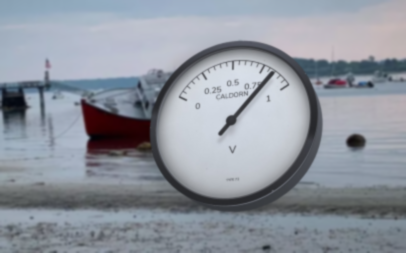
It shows {"value": 0.85, "unit": "V"}
